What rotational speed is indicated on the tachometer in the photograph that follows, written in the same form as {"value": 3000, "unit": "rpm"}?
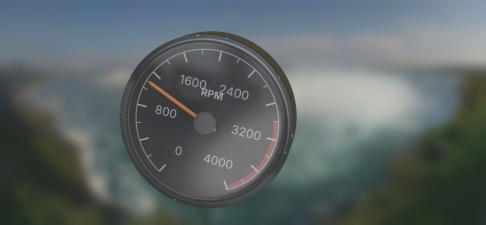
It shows {"value": 1100, "unit": "rpm"}
